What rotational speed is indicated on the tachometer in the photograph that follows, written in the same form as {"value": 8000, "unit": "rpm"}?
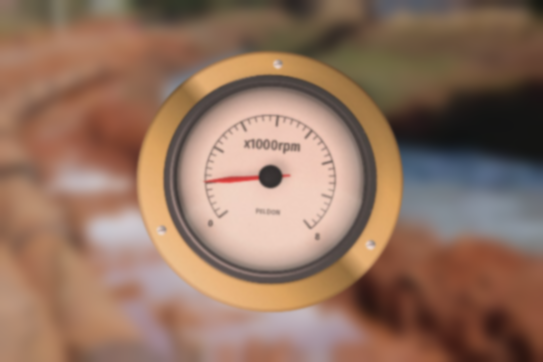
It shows {"value": 1000, "unit": "rpm"}
